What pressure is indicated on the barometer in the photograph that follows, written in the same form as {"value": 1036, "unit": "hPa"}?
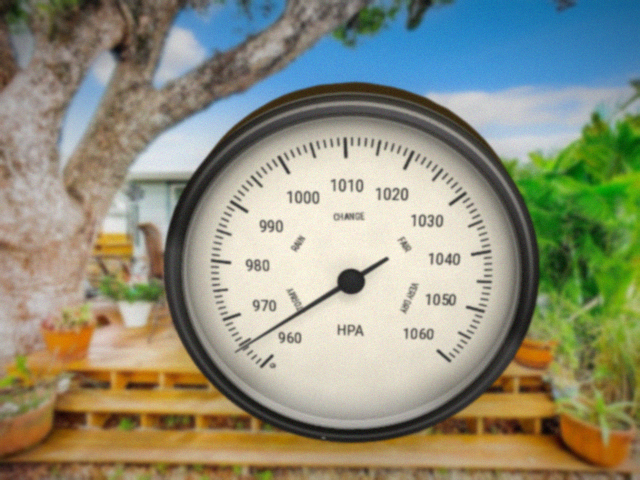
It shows {"value": 965, "unit": "hPa"}
